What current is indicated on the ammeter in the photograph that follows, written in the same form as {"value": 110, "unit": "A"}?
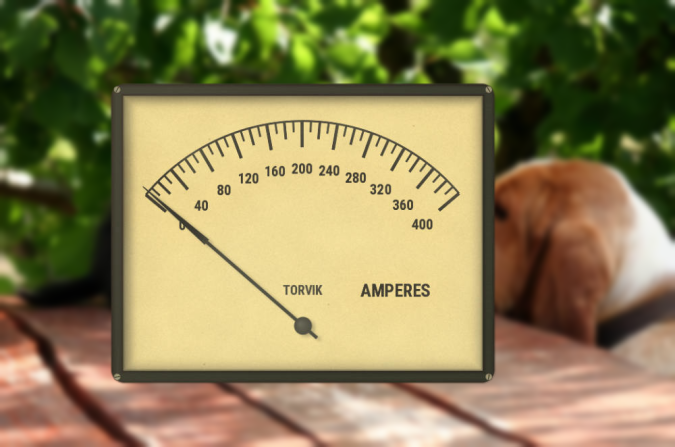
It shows {"value": 5, "unit": "A"}
